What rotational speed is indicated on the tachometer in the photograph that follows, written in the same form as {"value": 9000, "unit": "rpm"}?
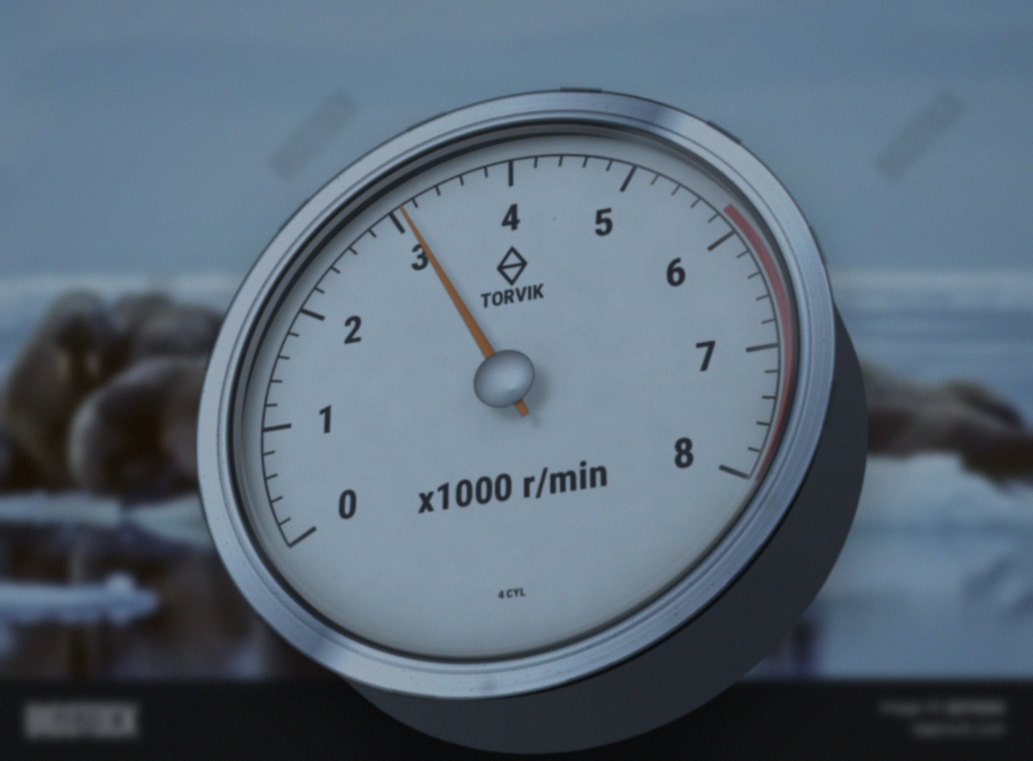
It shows {"value": 3100, "unit": "rpm"}
